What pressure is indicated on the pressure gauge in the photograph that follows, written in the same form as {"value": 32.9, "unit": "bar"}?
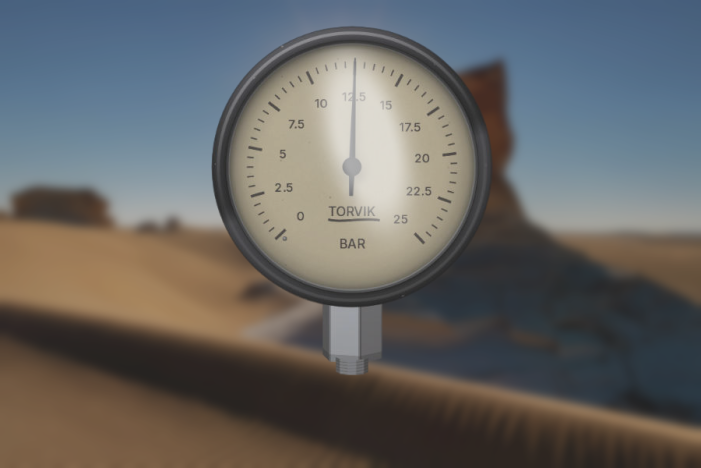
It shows {"value": 12.5, "unit": "bar"}
